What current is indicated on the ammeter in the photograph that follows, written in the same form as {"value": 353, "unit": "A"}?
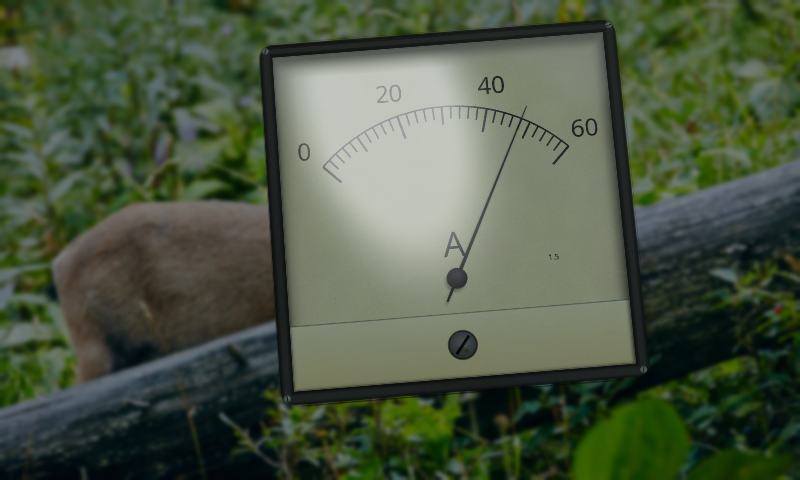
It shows {"value": 48, "unit": "A"}
